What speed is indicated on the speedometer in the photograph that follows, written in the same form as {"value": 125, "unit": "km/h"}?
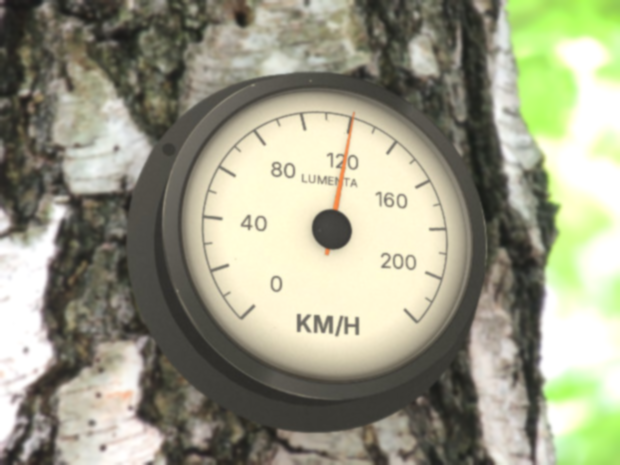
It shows {"value": 120, "unit": "km/h"}
